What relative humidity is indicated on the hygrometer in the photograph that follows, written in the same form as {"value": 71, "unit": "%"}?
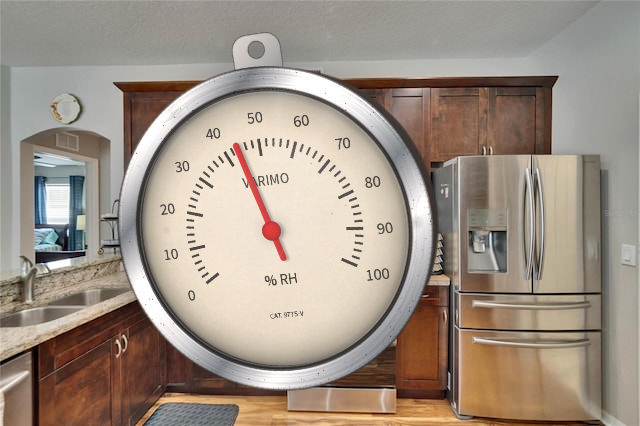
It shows {"value": 44, "unit": "%"}
